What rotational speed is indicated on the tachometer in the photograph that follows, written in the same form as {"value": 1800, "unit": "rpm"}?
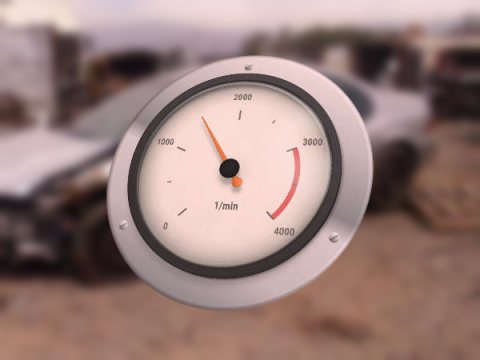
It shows {"value": 1500, "unit": "rpm"}
